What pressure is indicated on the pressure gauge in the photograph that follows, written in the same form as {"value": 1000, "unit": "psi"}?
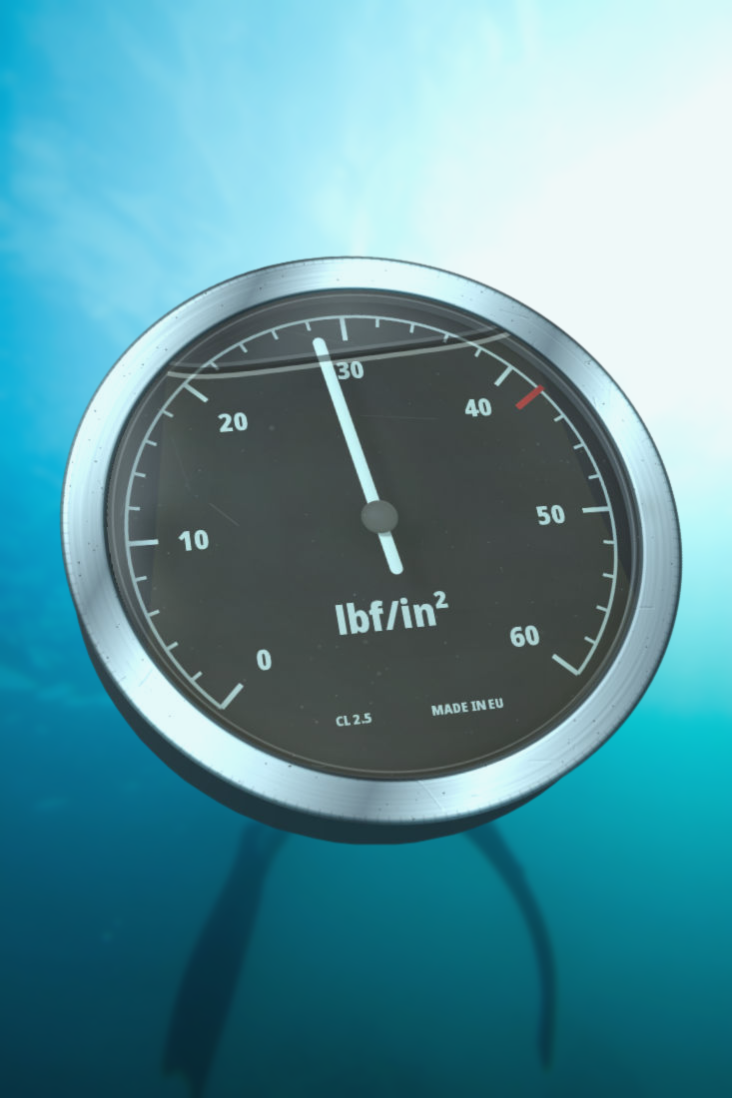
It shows {"value": 28, "unit": "psi"}
